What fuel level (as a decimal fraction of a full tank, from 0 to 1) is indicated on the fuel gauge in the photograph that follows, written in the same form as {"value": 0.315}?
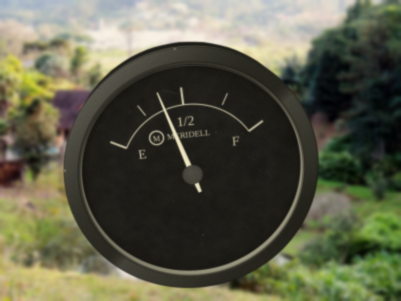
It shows {"value": 0.375}
